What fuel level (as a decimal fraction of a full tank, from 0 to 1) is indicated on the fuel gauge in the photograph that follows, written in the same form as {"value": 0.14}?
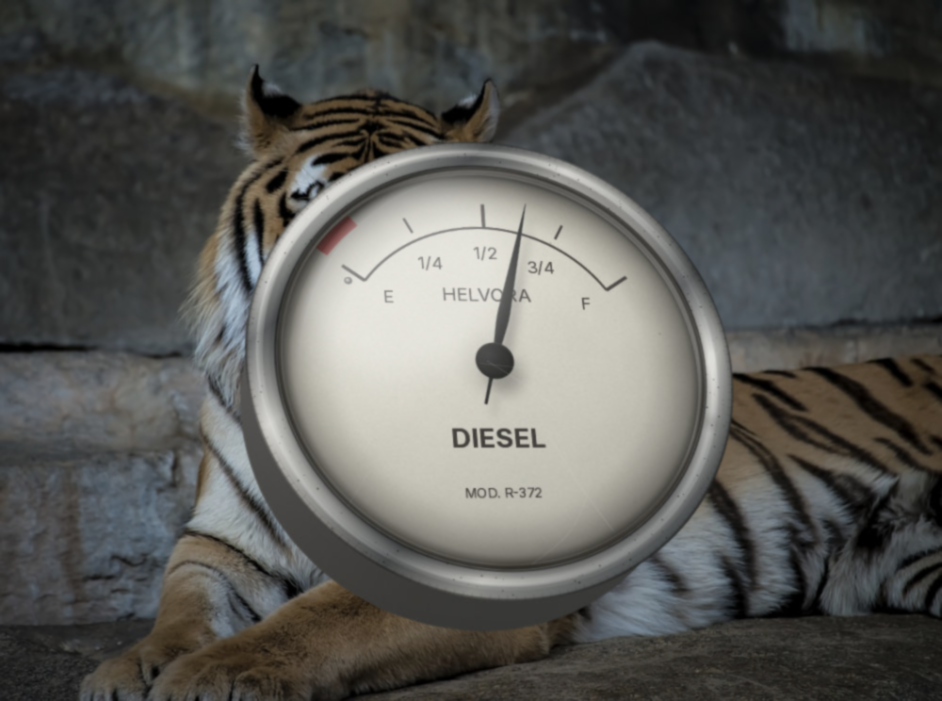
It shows {"value": 0.625}
